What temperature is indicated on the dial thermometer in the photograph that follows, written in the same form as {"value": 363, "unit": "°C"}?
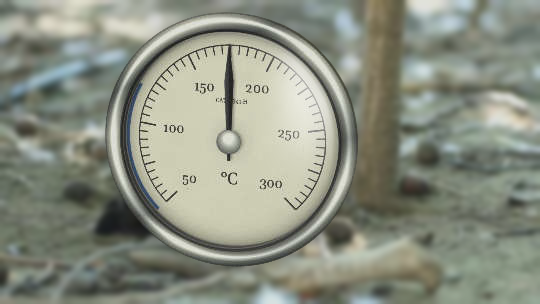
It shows {"value": 175, "unit": "°C"}
